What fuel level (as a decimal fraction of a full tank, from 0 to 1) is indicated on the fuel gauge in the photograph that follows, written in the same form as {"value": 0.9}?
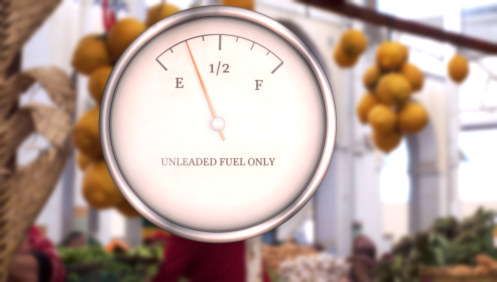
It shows {"value": 0.25}
